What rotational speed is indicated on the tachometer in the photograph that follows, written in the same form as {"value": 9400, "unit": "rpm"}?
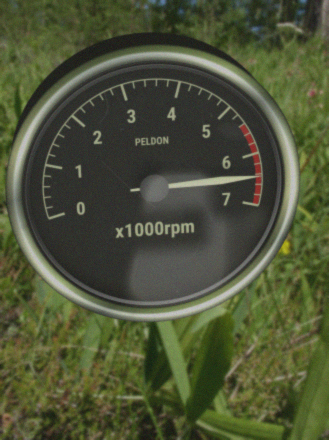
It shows {"value": 6400, "unit": "rpm"}
